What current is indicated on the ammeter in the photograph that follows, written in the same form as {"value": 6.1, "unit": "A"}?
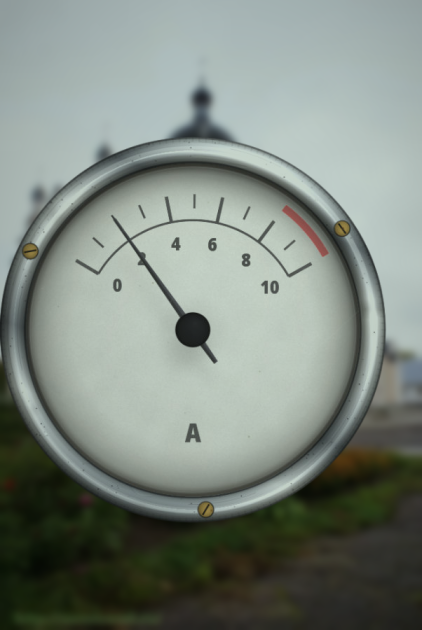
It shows {"value": 2, "unit": "A"}
